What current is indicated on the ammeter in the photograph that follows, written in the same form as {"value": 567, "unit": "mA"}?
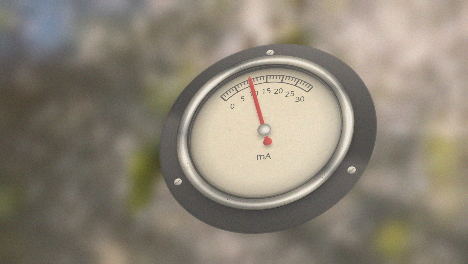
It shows {"value": 10, "unit": "mA"}
